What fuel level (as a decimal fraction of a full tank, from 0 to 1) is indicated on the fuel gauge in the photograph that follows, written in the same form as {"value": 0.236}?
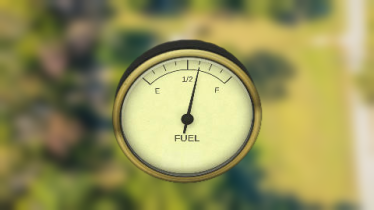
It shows {"value": 0.625}
